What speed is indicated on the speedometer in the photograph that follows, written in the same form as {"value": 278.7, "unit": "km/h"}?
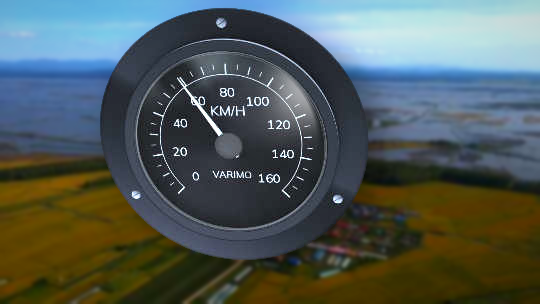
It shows {"value": 60, "unit": "km/h"}
